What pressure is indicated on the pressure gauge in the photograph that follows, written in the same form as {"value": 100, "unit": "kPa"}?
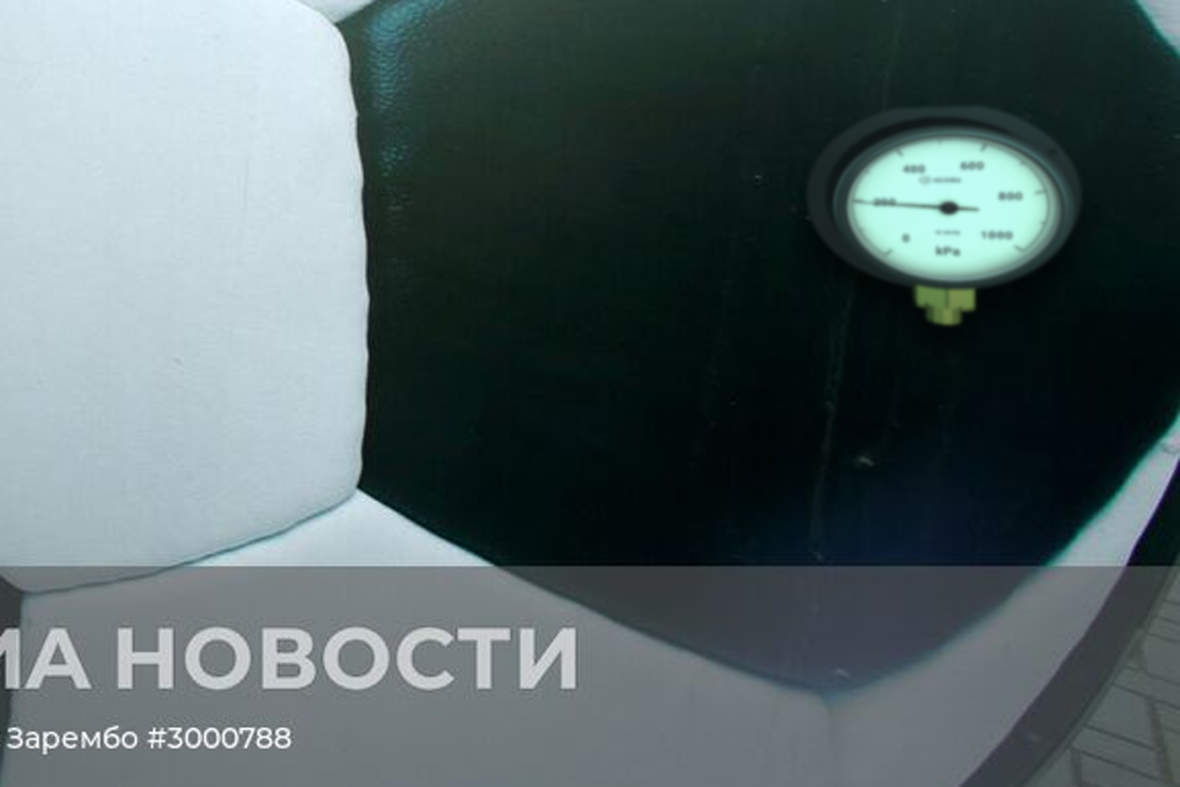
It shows {"value": 200, "unit": "kPa"}
